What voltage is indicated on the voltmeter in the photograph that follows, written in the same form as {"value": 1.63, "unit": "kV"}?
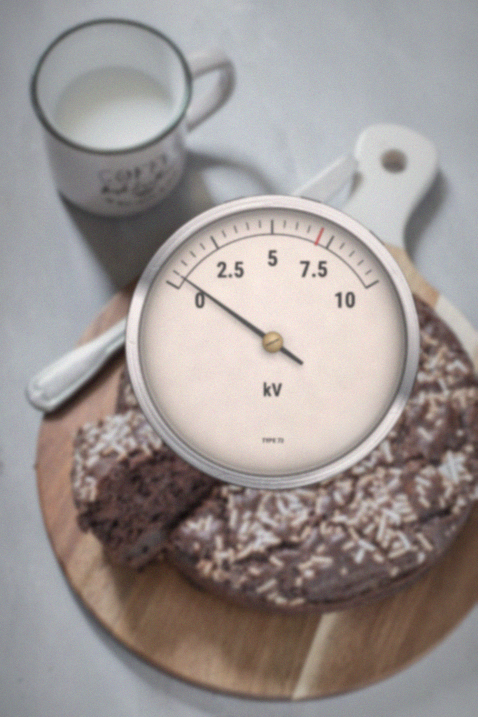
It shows {"value": 0.5, "unit": "kV"}
